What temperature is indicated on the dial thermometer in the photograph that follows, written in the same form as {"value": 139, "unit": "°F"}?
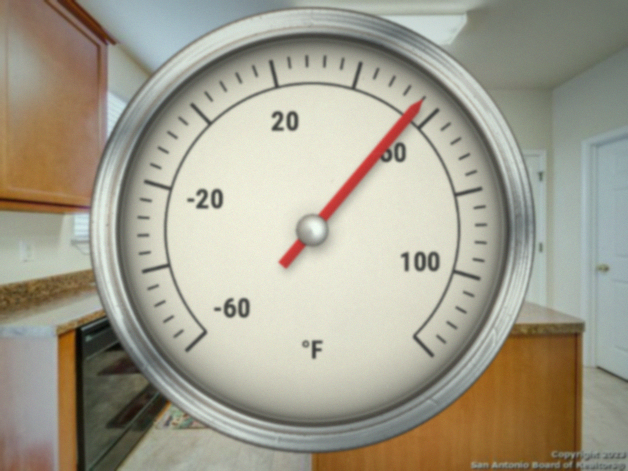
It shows {"value": 56, "unit": "°F"}
